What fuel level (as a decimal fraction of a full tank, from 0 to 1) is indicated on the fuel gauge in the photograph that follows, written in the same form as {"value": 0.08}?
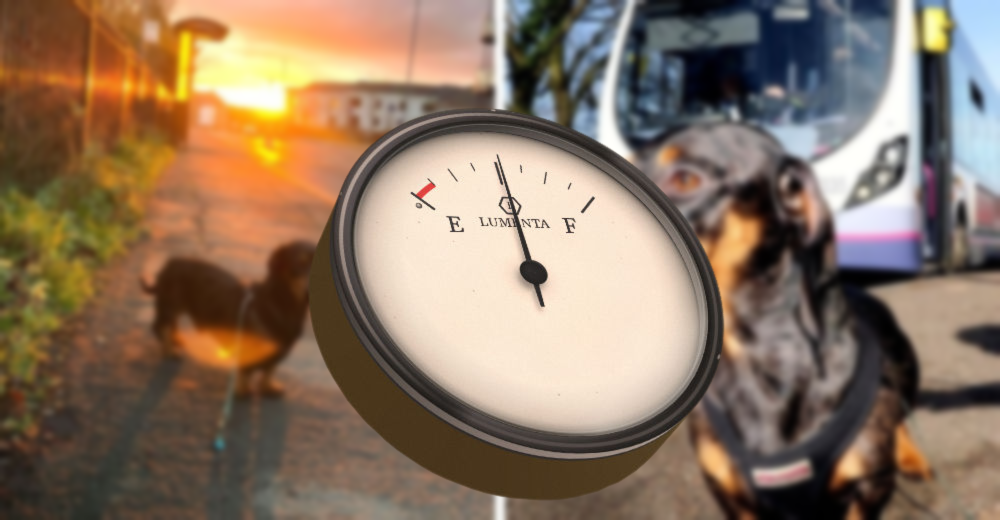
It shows {"value": 0.5}
